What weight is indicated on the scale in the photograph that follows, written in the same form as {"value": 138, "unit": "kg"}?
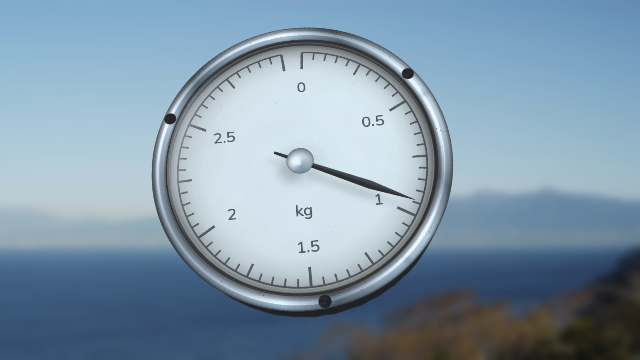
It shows {"value": 0.95, "unit": "kg"}
